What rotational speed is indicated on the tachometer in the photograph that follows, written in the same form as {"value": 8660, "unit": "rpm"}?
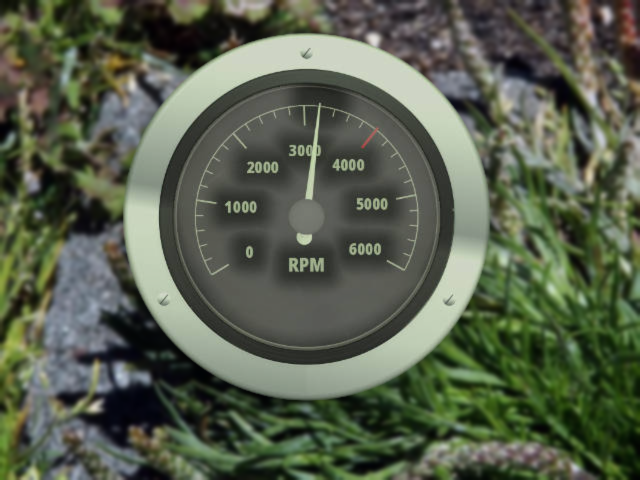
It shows {"value": 3200, "unit": "rpm"}
